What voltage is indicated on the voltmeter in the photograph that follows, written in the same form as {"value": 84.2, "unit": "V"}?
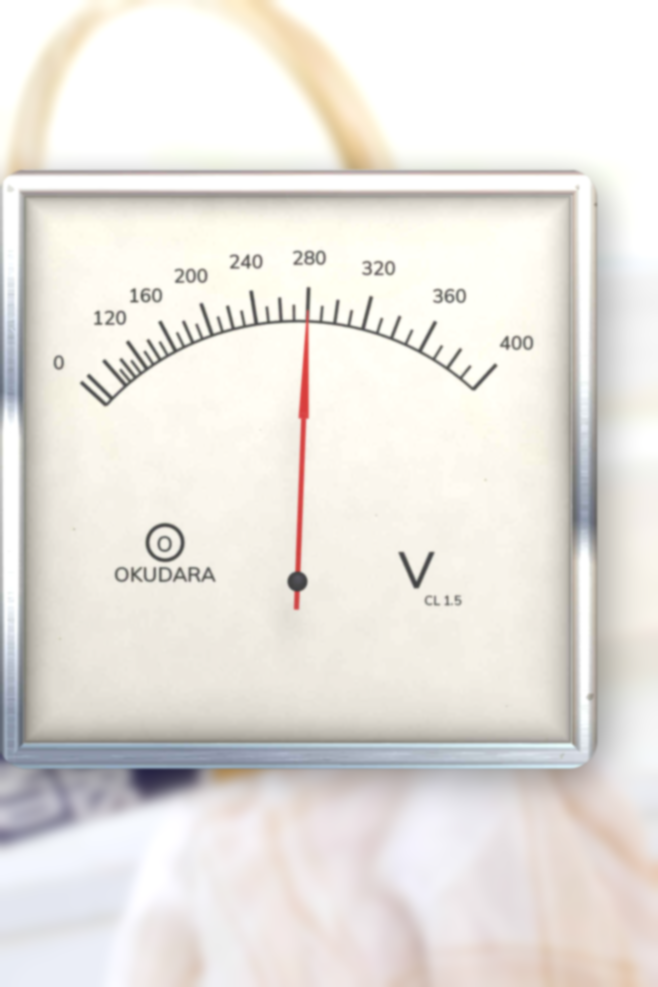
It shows {"value": 280, "unit": "V"}
